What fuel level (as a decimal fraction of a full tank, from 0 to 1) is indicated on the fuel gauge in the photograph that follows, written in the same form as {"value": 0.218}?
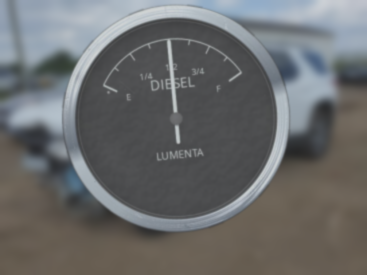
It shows {"value": 0.5}
